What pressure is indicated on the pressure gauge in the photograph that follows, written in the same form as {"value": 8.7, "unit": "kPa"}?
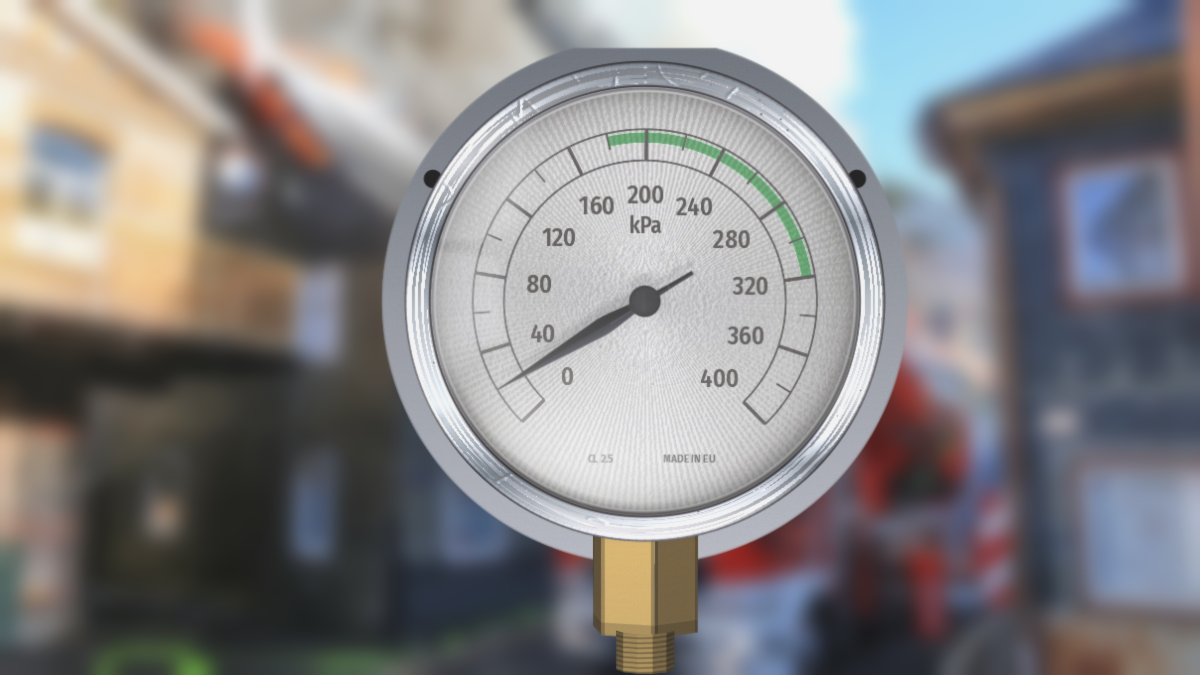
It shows {"value": 20, "unit": "kPa"}
